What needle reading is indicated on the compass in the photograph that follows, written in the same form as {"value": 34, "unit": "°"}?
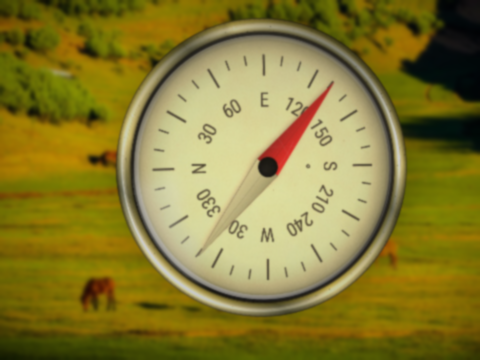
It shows {"value": 130, "unit": "°"}
